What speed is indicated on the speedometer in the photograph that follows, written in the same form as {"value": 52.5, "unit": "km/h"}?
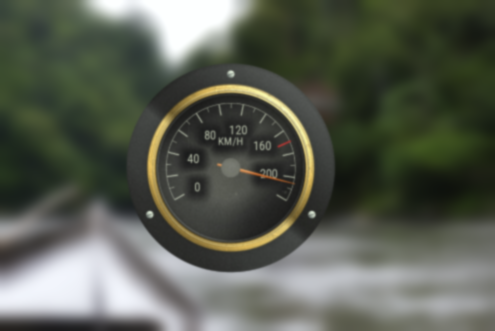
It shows {"value": 205, "unit": "km/h"}
